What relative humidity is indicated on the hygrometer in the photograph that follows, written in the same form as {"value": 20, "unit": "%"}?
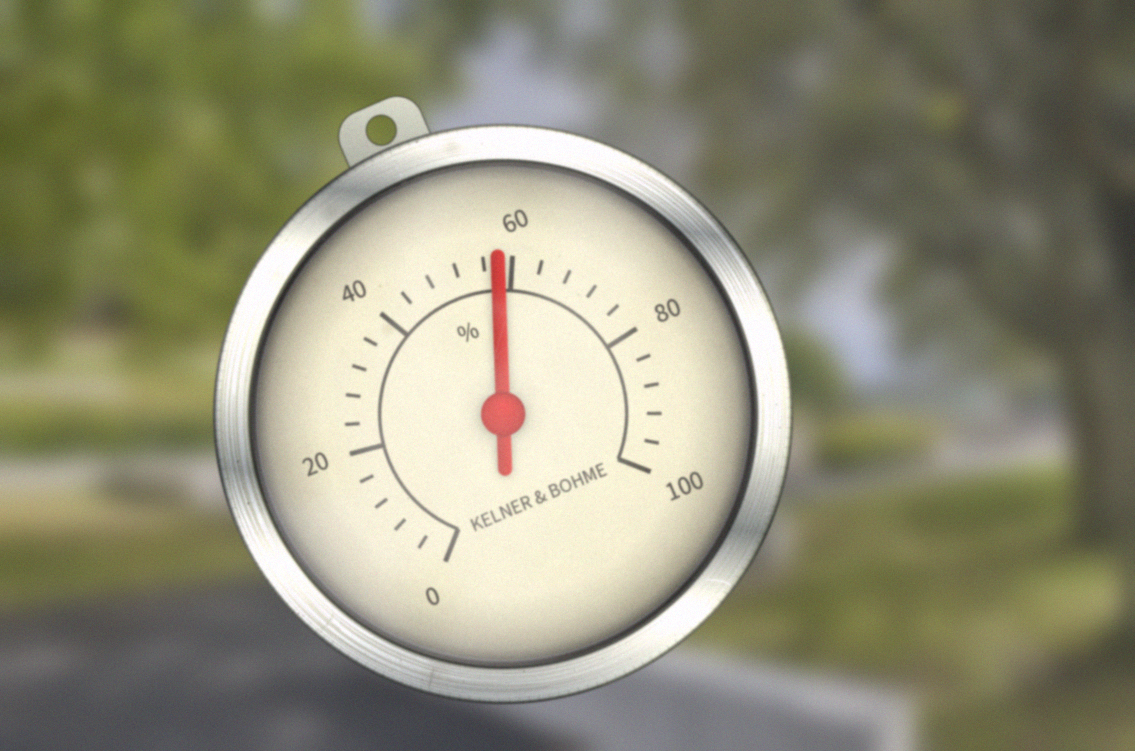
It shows {"value": 58, "unit": "%"}
